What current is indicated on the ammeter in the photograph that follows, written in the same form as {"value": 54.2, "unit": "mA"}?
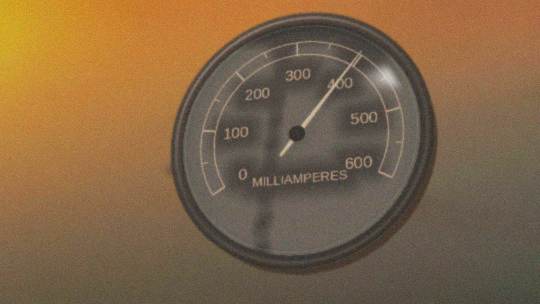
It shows {"value": 400, "unit": "mA"}
